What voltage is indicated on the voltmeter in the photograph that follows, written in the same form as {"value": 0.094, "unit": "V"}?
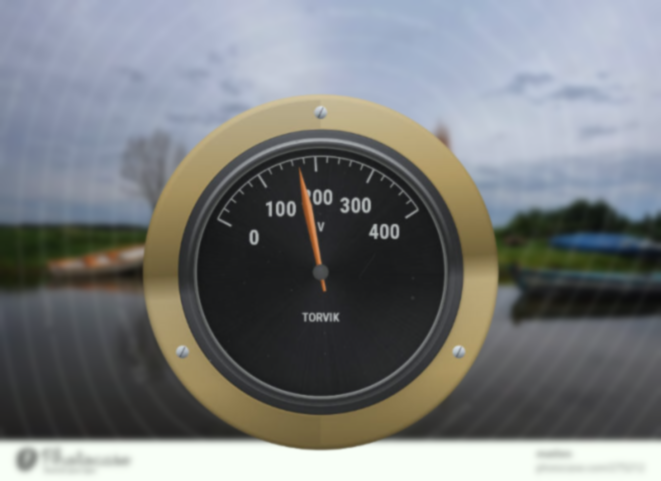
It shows {"value": 170, "unit": "V"}
